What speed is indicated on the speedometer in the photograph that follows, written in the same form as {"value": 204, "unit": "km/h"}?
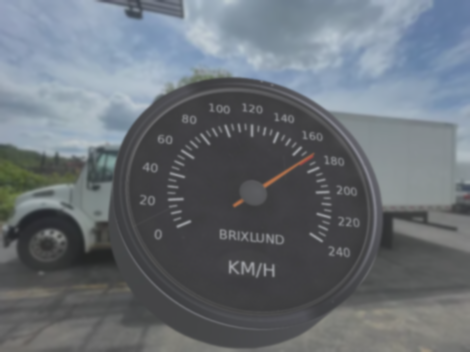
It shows {"value": 170, "unit": "km/h"}
